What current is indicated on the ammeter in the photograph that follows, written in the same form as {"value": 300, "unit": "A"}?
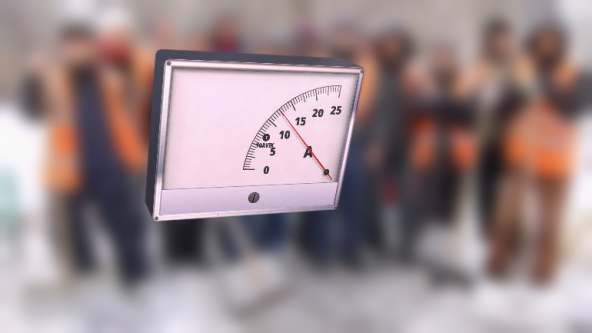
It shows {"value": 12.5, "unit": "A"}
